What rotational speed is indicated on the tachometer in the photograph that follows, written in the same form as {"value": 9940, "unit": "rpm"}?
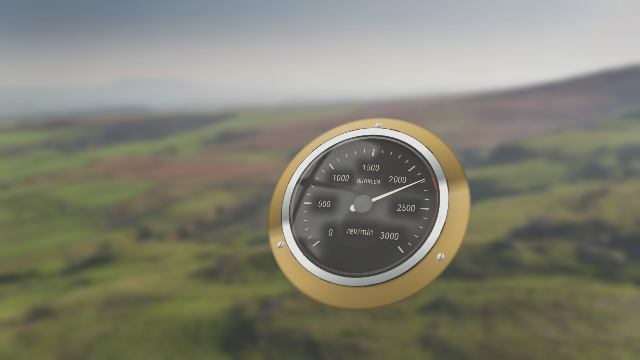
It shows {"value": 2200, "unit": "rpm"}
